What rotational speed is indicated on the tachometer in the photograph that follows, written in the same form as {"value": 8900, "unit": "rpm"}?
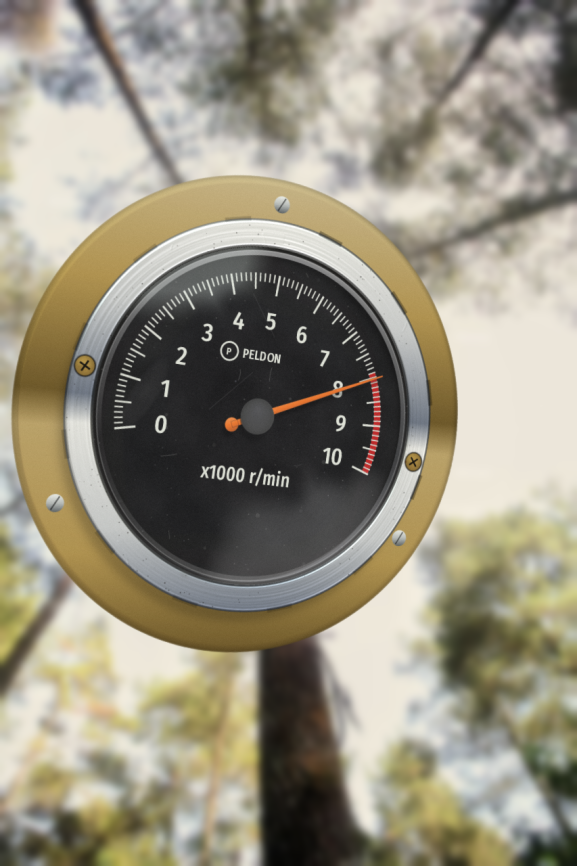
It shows {"value": 8000, "unit": "rpm"}
